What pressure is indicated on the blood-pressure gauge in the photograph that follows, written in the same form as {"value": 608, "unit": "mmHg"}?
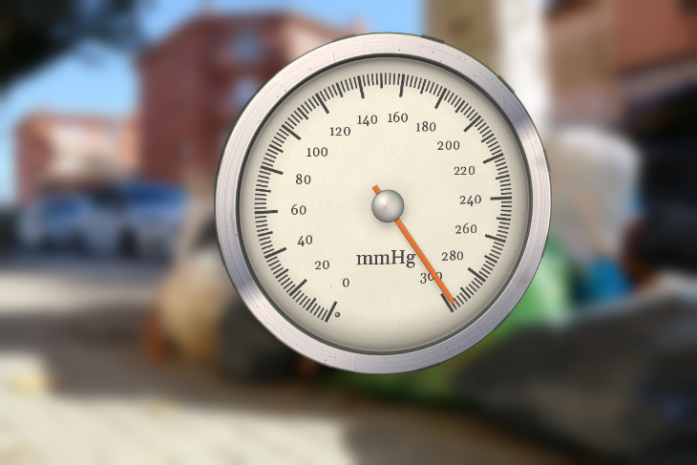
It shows {"value": 298, "unit": "mmHg"}
